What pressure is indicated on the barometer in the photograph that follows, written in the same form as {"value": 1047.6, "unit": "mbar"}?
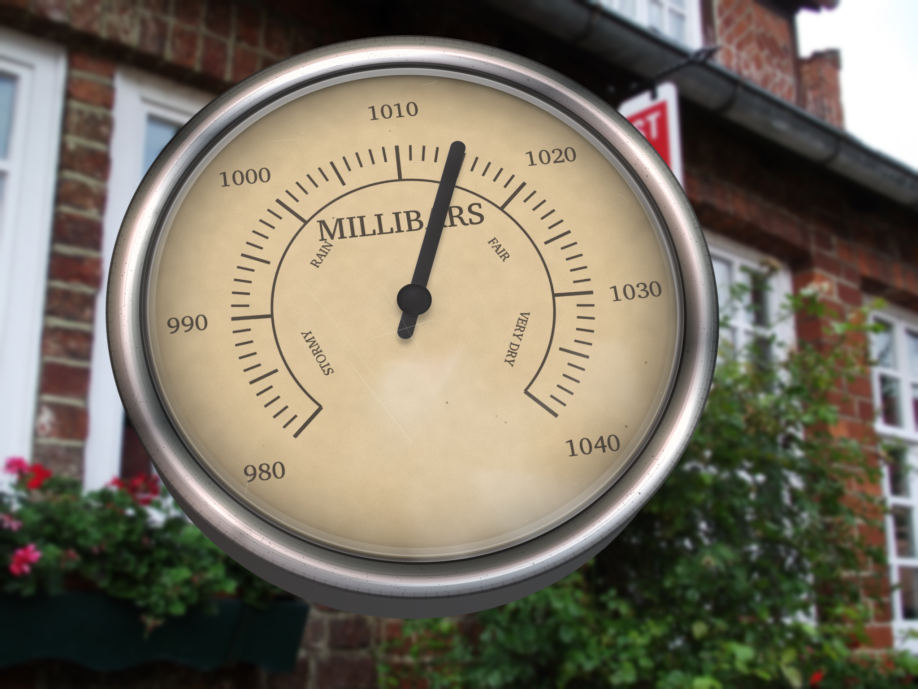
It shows {"value": 1014.5, "unit": "mbar"}
